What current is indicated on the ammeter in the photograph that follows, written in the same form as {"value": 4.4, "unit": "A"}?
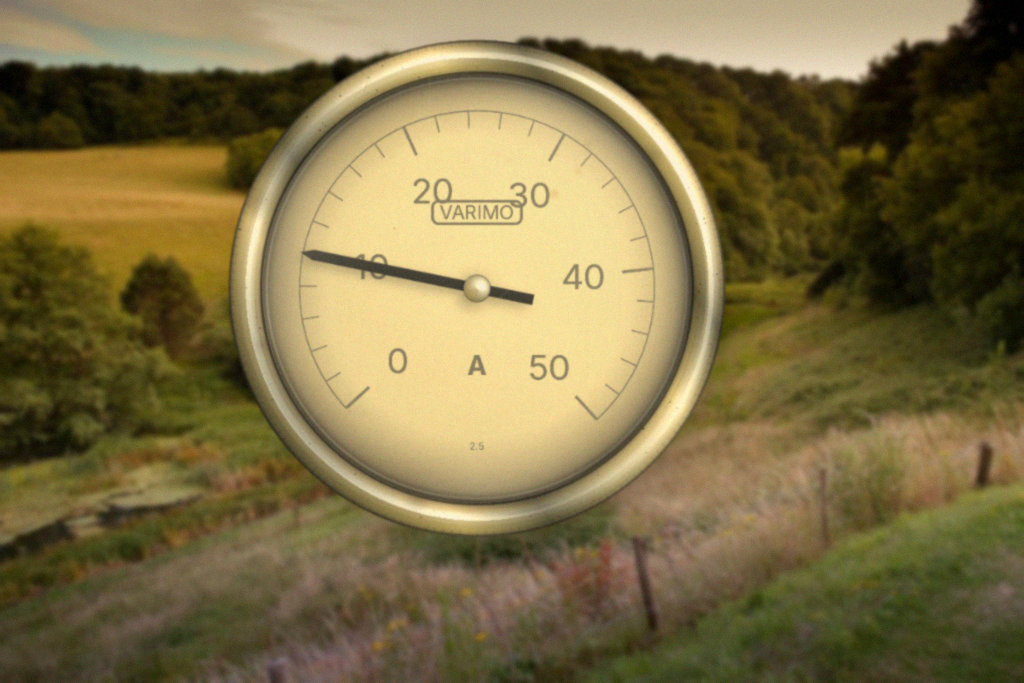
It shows {"value": 10, "unit": "A"}
